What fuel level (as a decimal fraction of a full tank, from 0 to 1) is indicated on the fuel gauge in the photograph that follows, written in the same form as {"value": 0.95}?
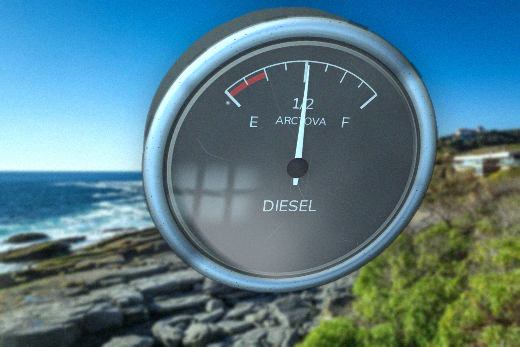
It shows {"value": 0.5}
